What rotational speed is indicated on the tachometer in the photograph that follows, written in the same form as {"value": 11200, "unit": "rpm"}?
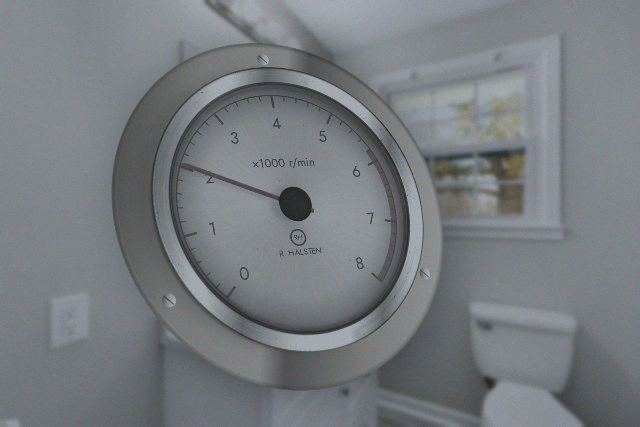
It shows {"value": 2000, "unit": "rpm"}
